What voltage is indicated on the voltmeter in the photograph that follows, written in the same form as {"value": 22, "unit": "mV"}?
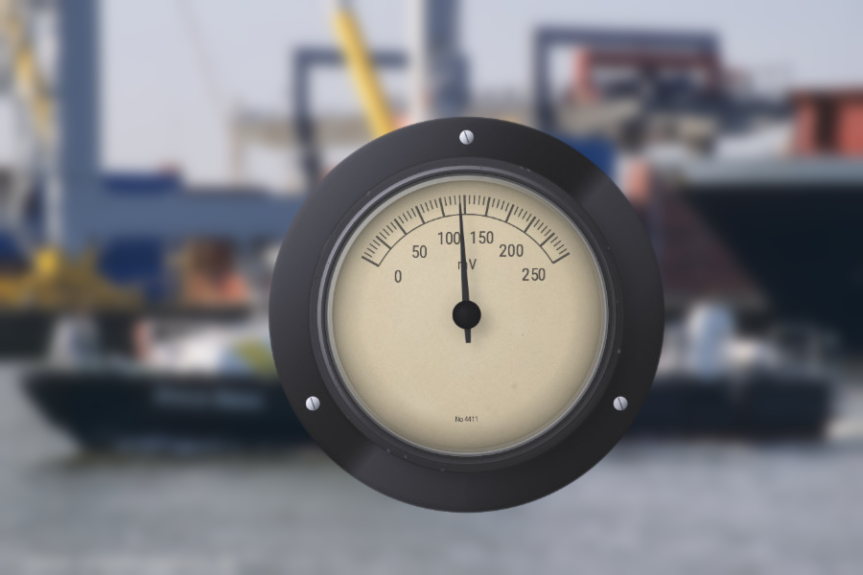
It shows {"value": 120, "unit": "mV"}
